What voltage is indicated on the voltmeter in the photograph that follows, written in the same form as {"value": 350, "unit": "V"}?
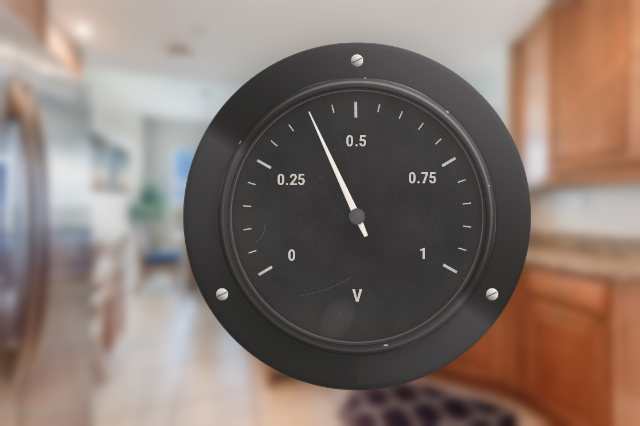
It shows {"value": 0.4, "unit": "V"}
